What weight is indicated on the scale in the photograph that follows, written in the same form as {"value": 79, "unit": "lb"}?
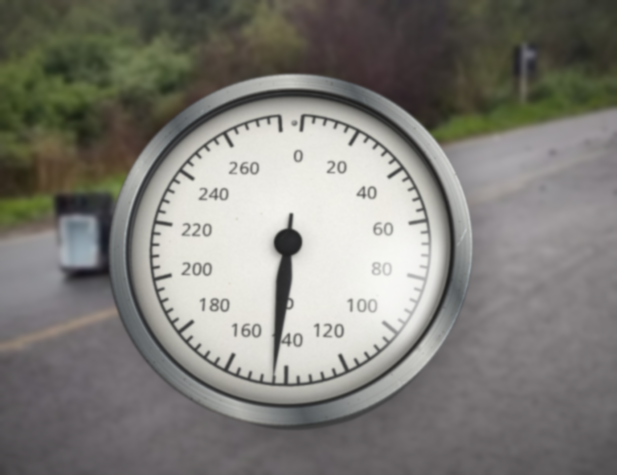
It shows {"value": 144, "unit": "lb"}
